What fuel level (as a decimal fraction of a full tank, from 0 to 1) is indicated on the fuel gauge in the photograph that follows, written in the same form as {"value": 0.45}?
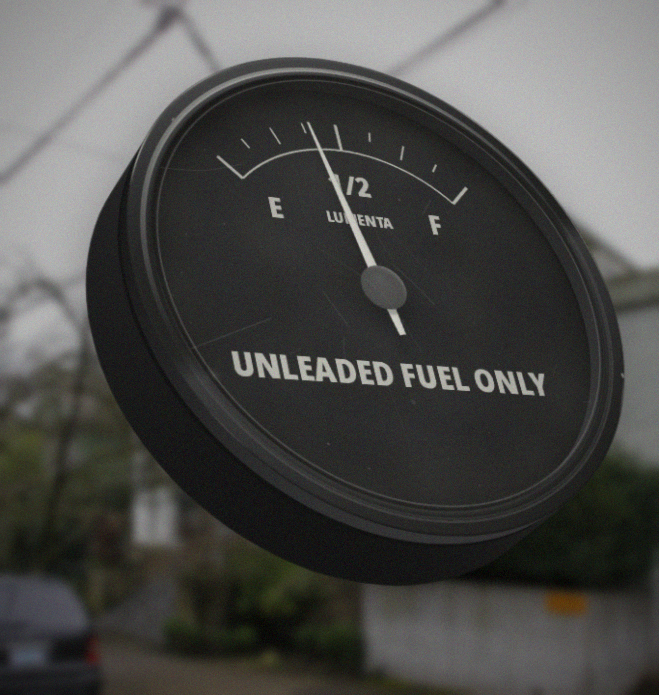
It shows {"value": 0.375}
